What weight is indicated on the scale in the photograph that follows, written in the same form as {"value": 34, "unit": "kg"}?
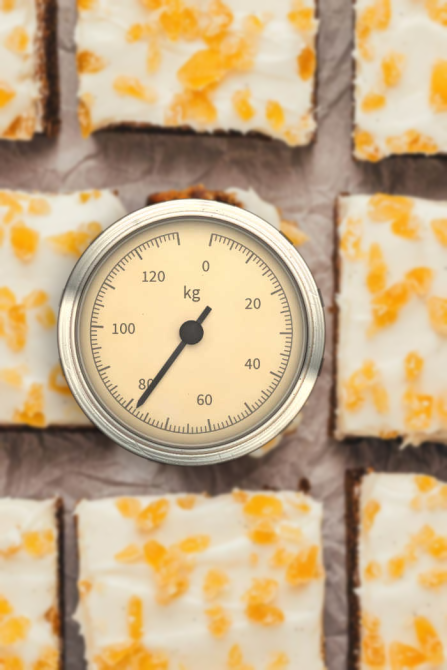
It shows {"value": 78, "unit": "kg"}
